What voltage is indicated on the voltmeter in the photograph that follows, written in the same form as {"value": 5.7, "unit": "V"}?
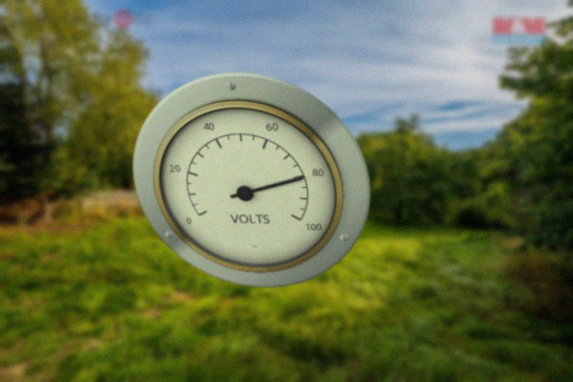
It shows {"value": 80, "unit": "V"}
